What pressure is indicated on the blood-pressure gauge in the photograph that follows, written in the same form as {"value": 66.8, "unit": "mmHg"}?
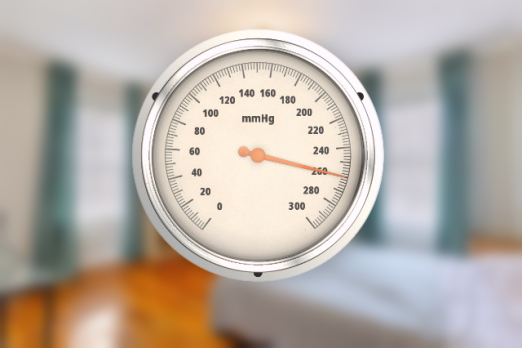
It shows {"value": 260, "unit": "mmHg"}
